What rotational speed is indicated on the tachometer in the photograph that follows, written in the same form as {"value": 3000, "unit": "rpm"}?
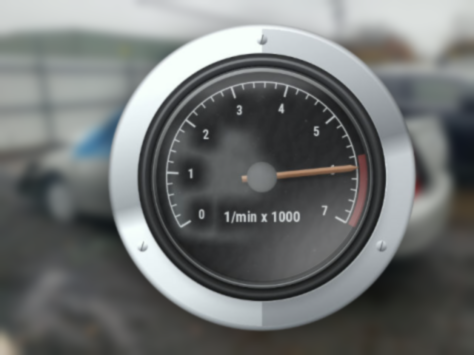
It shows {"value": 6000, "unit": "rpm"}
